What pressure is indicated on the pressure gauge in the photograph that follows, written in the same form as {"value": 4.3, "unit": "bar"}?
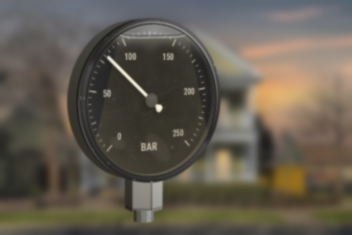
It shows {"value": 80, "unit": "bar"}
